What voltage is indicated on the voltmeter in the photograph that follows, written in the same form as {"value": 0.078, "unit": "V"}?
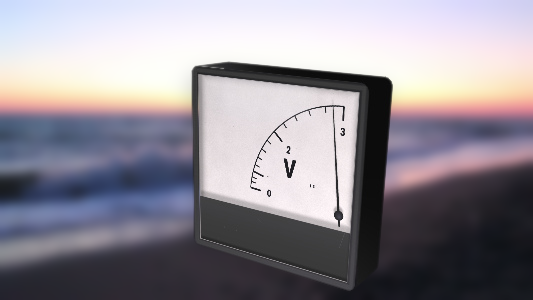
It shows {"value": 2.9, "unit": "V"}
